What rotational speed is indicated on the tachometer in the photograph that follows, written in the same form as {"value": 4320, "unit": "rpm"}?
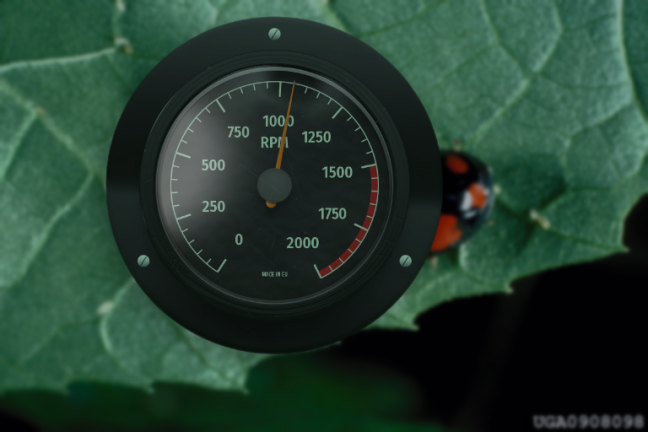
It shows {"value": 1050, "unit": "rpm"}
